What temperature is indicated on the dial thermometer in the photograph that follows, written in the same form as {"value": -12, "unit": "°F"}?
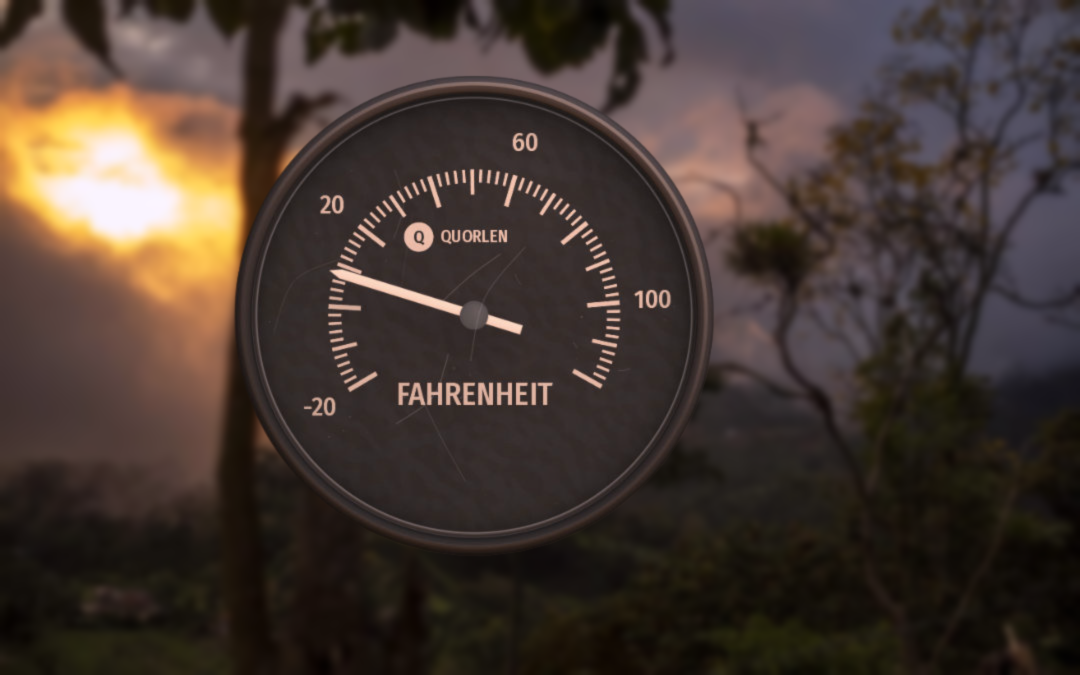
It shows {"value": 8, "unit": "°F"}
